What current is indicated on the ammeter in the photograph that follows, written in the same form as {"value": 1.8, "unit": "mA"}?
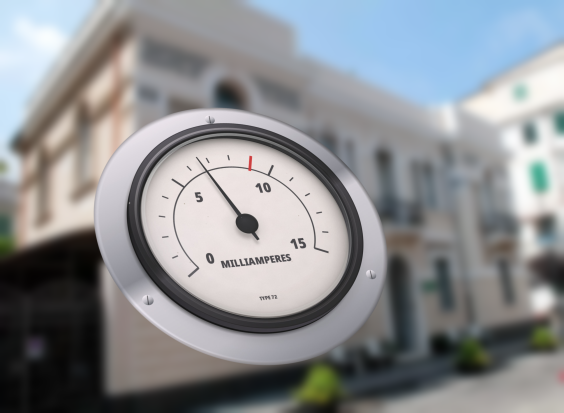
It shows {"value": 6.5, "unit": "mA"}
